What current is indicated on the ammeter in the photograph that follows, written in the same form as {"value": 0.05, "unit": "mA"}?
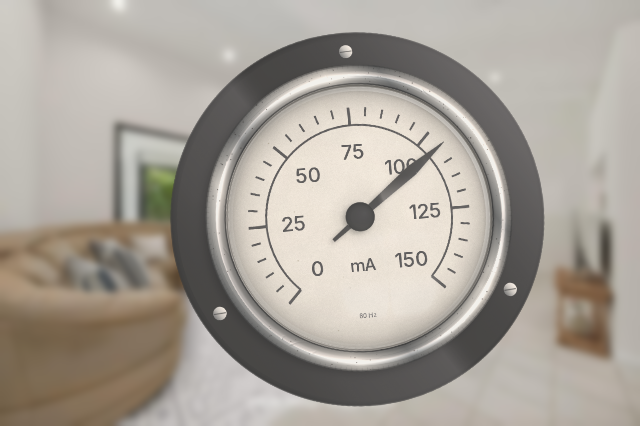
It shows {"value": 105, "unit": "mA"}
